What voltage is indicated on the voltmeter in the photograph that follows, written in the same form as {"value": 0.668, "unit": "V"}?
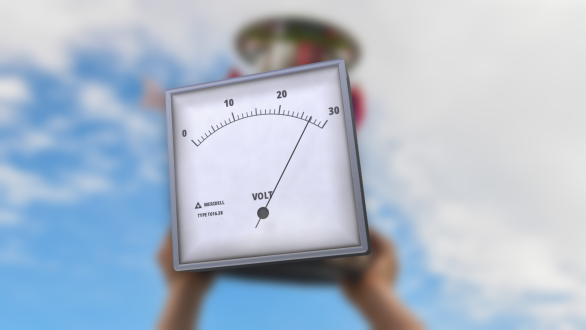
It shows {"value": 27, "unit": "V"}
